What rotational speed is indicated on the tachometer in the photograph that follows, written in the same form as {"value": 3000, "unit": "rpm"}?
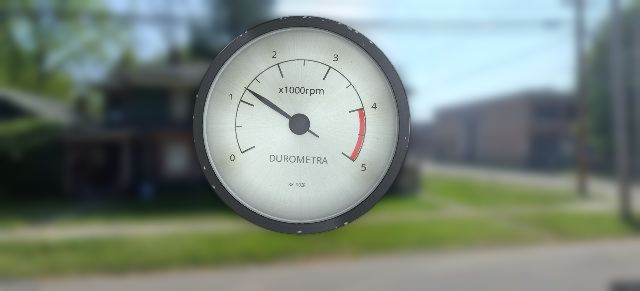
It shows {"value": 1250, "unit": "rpm"}
